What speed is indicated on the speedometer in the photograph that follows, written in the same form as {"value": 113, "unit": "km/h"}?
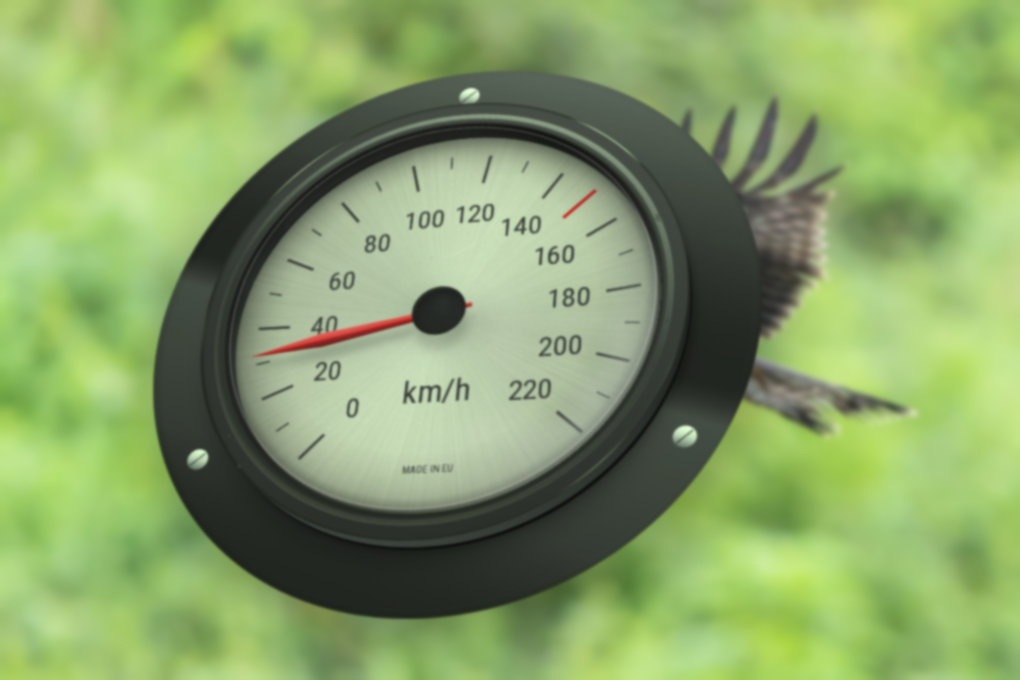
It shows {"value": 30, "unit": "km/h"}
